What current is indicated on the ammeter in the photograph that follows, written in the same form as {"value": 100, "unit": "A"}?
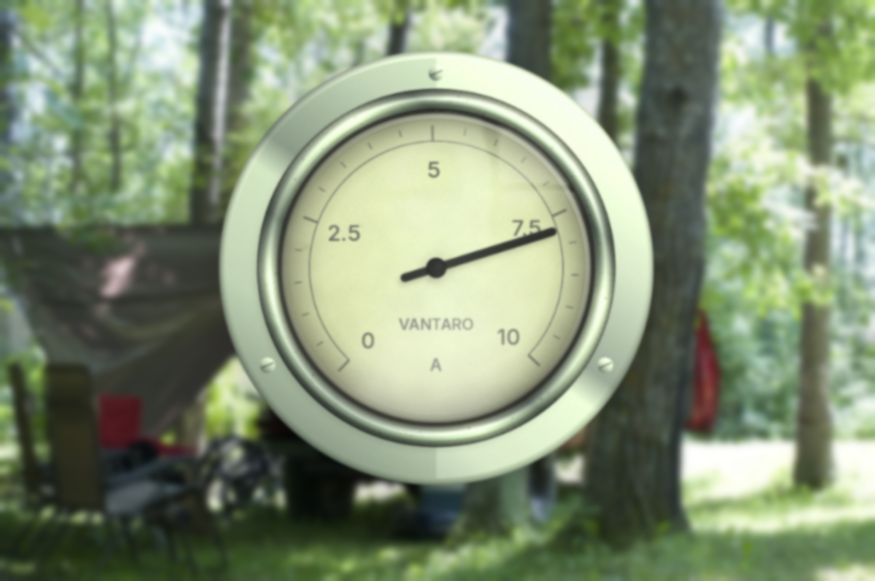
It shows {"value": 7.75, "unit": "A"}
